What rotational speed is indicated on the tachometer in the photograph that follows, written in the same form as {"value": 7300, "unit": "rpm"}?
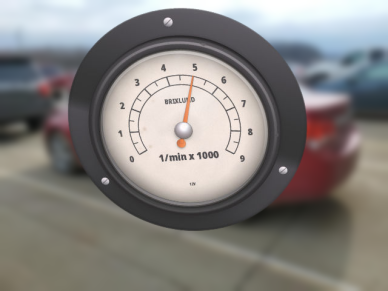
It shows {"value": 5000, "unit": "rpm"}
